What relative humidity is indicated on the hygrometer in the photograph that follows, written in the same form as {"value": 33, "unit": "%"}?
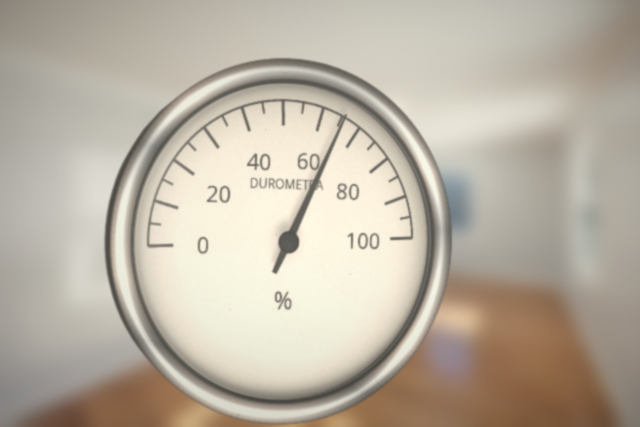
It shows {"value": 65, "unit": "%"}
